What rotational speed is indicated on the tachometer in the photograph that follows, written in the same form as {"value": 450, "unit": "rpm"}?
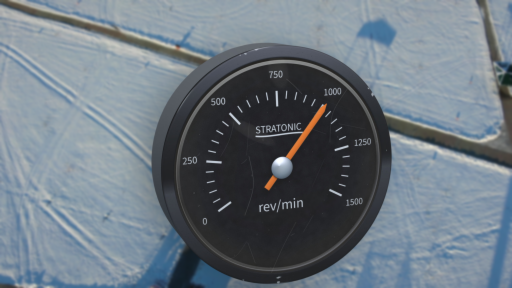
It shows {"value": 1000, "unit": "rpm"}
